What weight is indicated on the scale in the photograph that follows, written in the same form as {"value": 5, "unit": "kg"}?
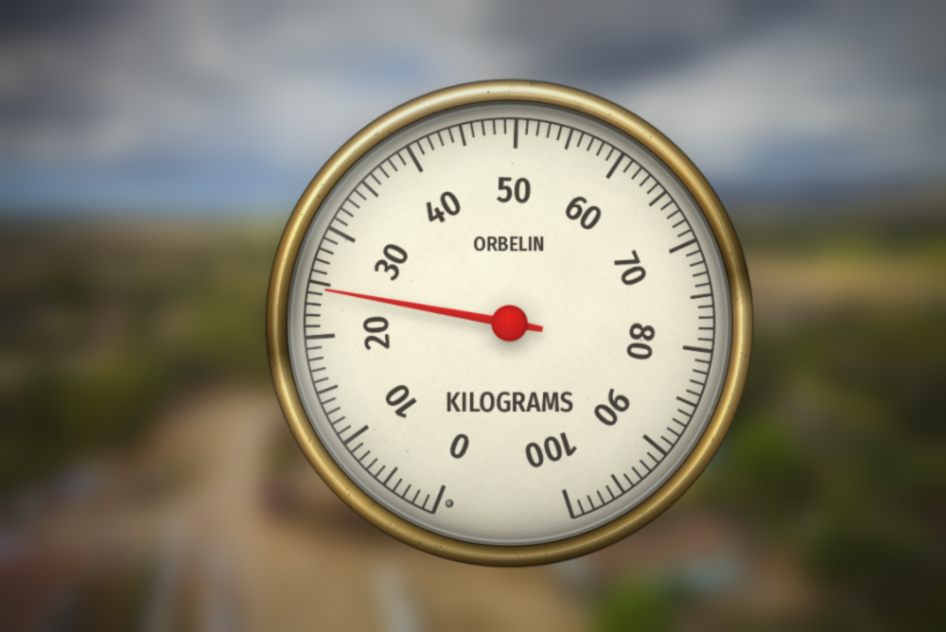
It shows {"value": 24.5, "unit": "kg"}
